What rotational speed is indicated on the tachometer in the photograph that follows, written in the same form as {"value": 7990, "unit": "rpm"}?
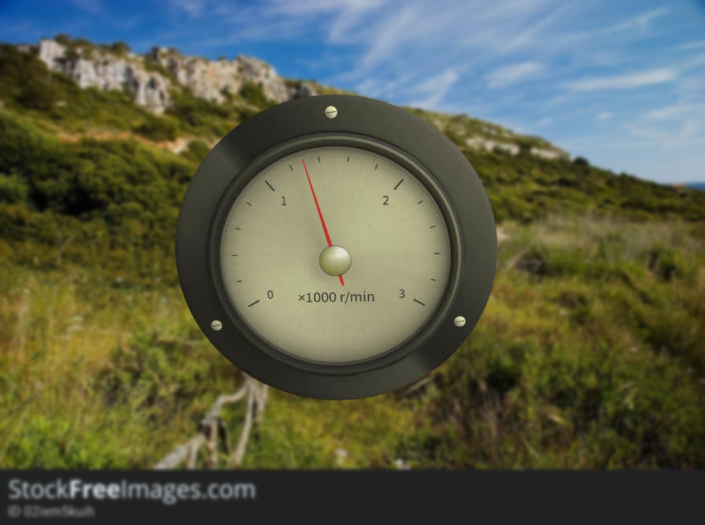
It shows {"value": 1300, "unit": "rpm"}
